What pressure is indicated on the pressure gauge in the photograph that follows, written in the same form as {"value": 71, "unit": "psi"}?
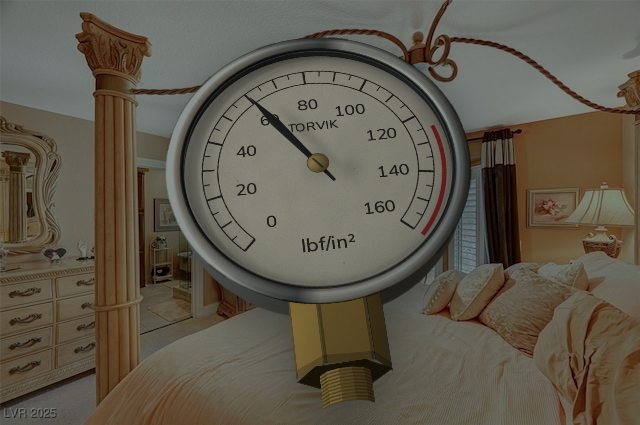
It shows {"value": 60, "unit": "psi"}
